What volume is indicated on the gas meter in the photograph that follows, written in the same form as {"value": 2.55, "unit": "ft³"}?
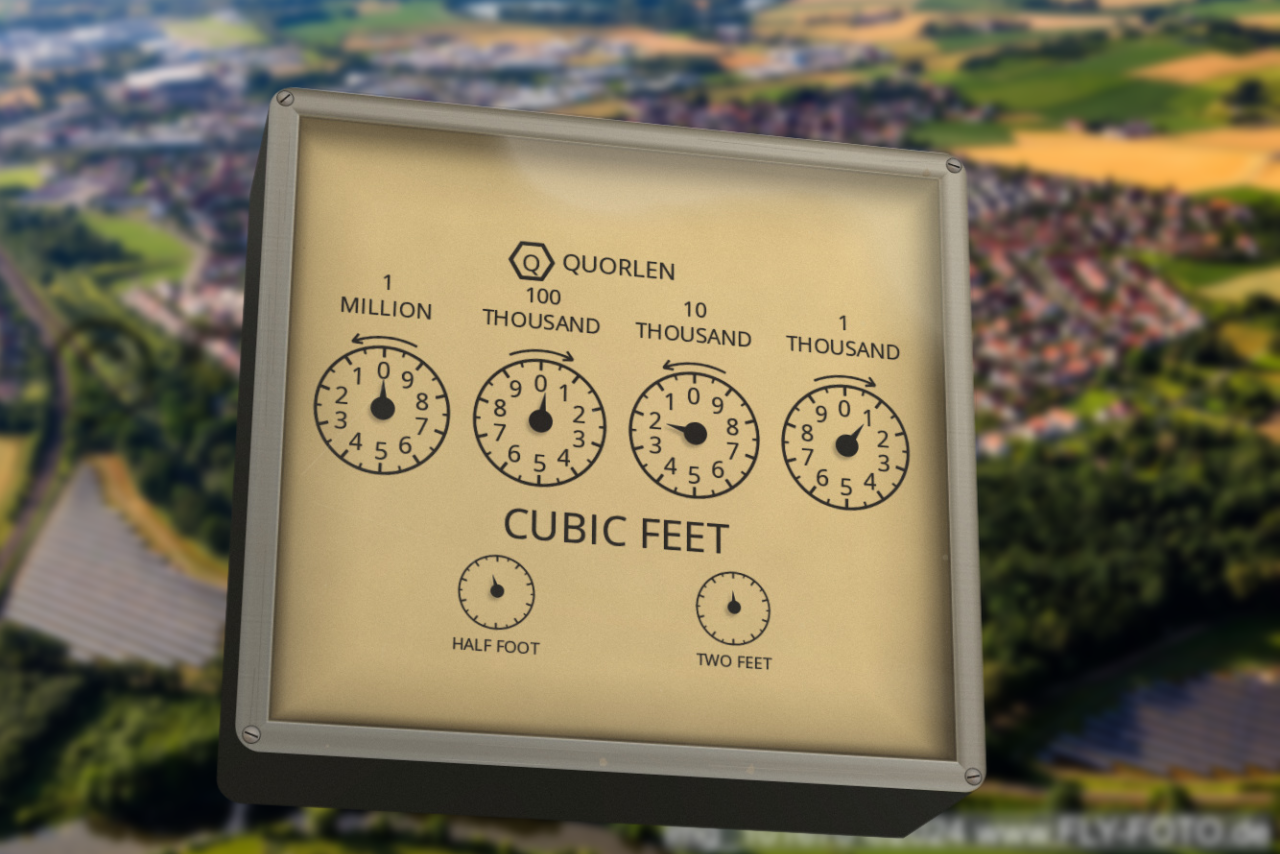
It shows {"value": 2100, "unit": "ft³"}
